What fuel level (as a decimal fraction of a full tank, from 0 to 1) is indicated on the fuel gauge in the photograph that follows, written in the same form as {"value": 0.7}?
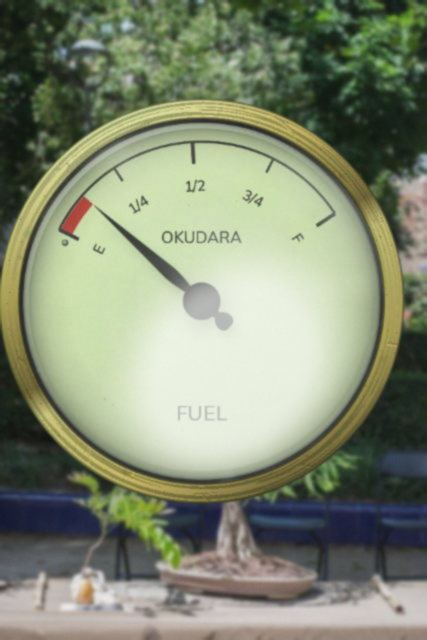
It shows {"value": 0.125}
